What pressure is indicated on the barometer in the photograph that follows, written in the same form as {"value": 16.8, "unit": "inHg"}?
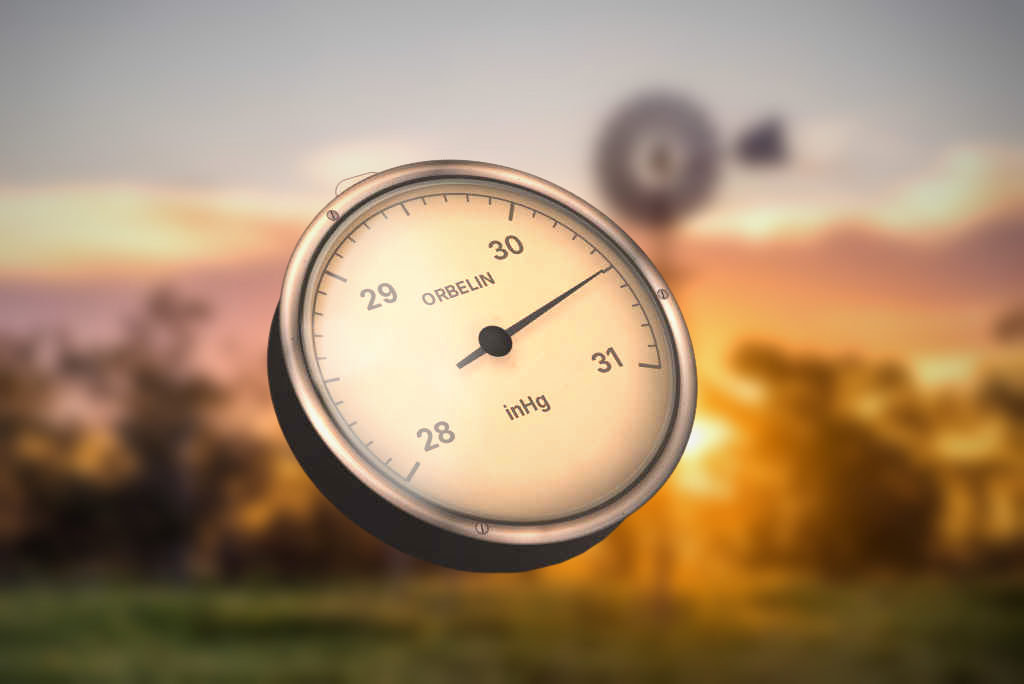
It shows {"value": 30.5, "unit": "inHg"}
